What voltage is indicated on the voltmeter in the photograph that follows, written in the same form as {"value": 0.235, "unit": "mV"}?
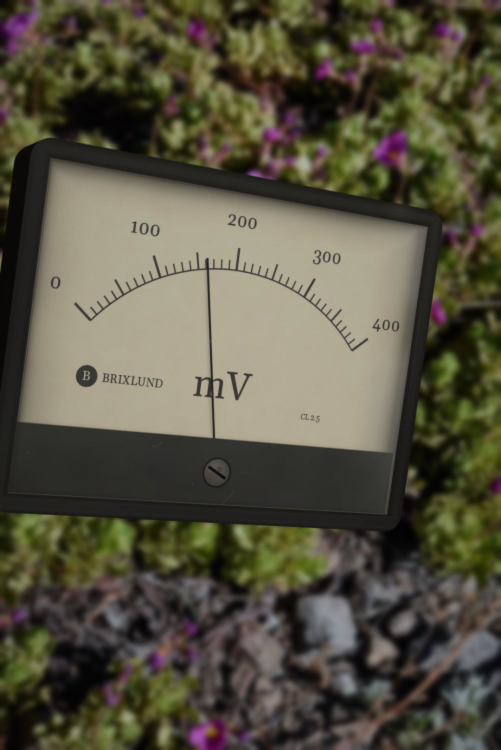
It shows {"value": 160, "unit": "mV"}
